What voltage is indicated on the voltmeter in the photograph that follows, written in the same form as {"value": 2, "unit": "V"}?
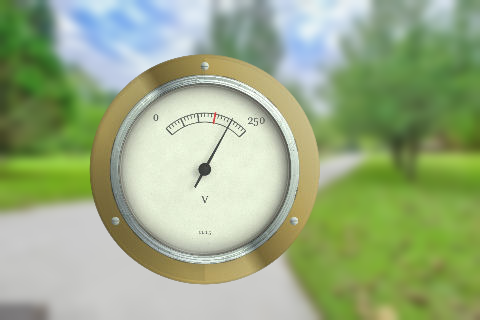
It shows {"value": 200, "unit": "V"}
